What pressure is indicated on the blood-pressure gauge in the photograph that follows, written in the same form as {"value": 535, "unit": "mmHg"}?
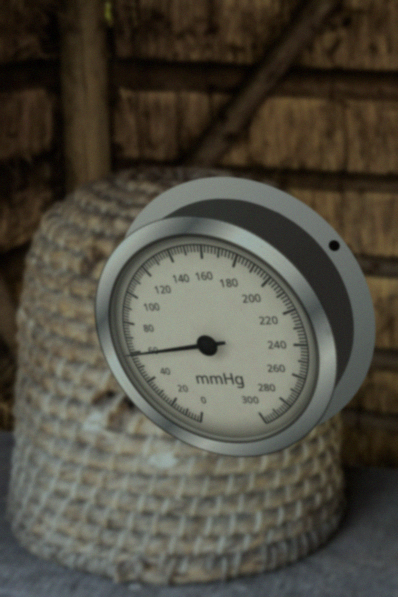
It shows {"value": 60, "unit": "mmHg"}
